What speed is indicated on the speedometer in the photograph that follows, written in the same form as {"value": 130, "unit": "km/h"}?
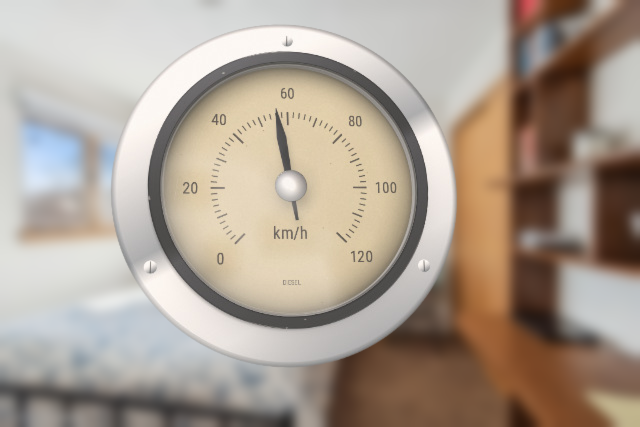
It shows {"value": 56, "unit": "km/h"}
